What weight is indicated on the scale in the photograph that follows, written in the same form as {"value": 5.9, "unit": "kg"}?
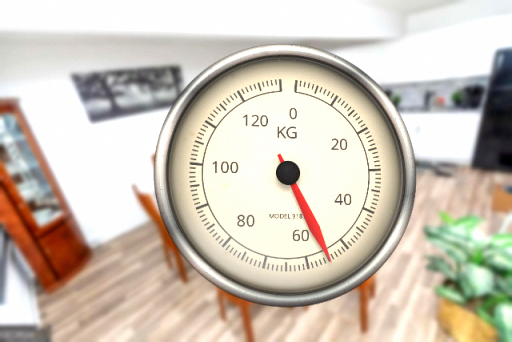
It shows {"value": 55, "unit": "kg"}
